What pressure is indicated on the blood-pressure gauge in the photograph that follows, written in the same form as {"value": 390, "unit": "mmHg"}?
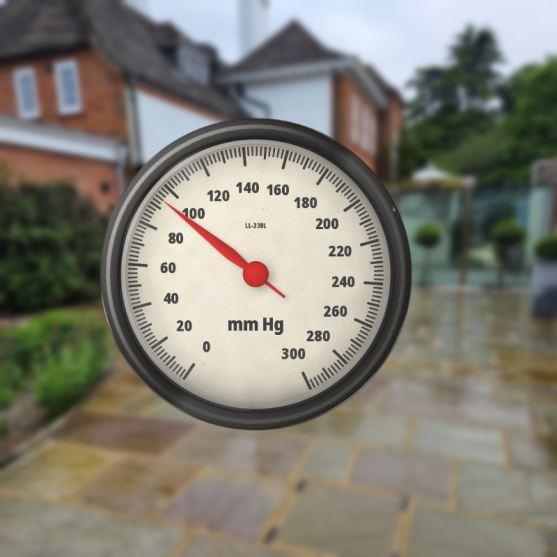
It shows {"value": 94, "unit": "mmHg"}
